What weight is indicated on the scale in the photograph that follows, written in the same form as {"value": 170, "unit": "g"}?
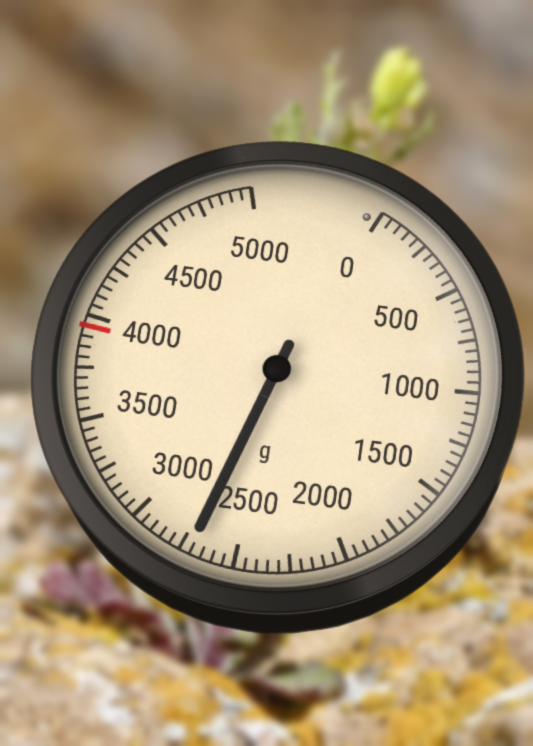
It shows {"value": 2700, "unit": "g"}
